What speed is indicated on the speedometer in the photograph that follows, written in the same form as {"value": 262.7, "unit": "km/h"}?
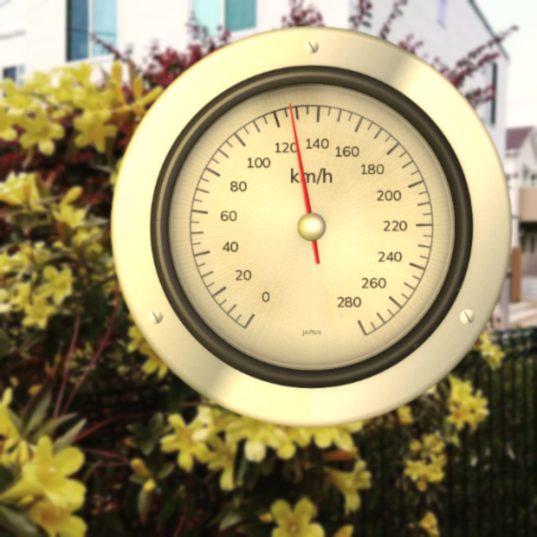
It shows {"value": 127.5, "unit": "km/h"}
